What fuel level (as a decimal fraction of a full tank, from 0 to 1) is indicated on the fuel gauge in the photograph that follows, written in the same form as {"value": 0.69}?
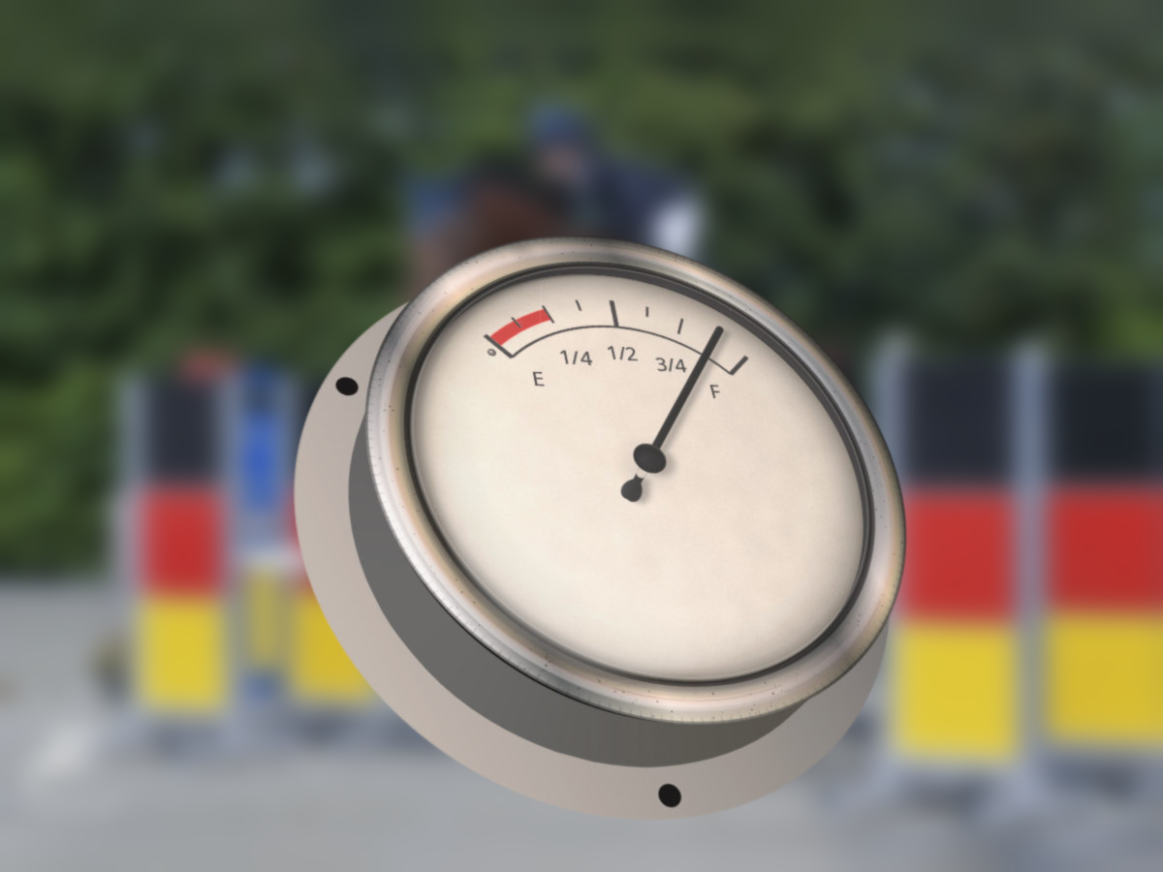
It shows {"value": 0.875}
